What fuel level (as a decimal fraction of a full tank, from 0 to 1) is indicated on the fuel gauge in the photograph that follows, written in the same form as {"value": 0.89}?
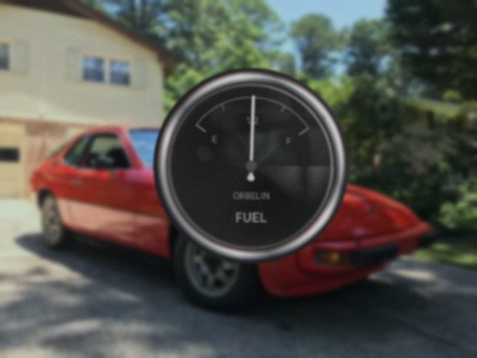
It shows {"value": 0.5}
